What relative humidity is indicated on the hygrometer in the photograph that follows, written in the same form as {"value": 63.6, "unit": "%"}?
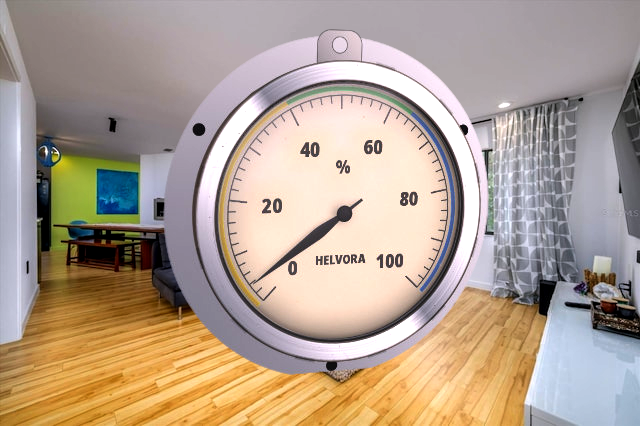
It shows {"value": 4, "unit": "%"}
